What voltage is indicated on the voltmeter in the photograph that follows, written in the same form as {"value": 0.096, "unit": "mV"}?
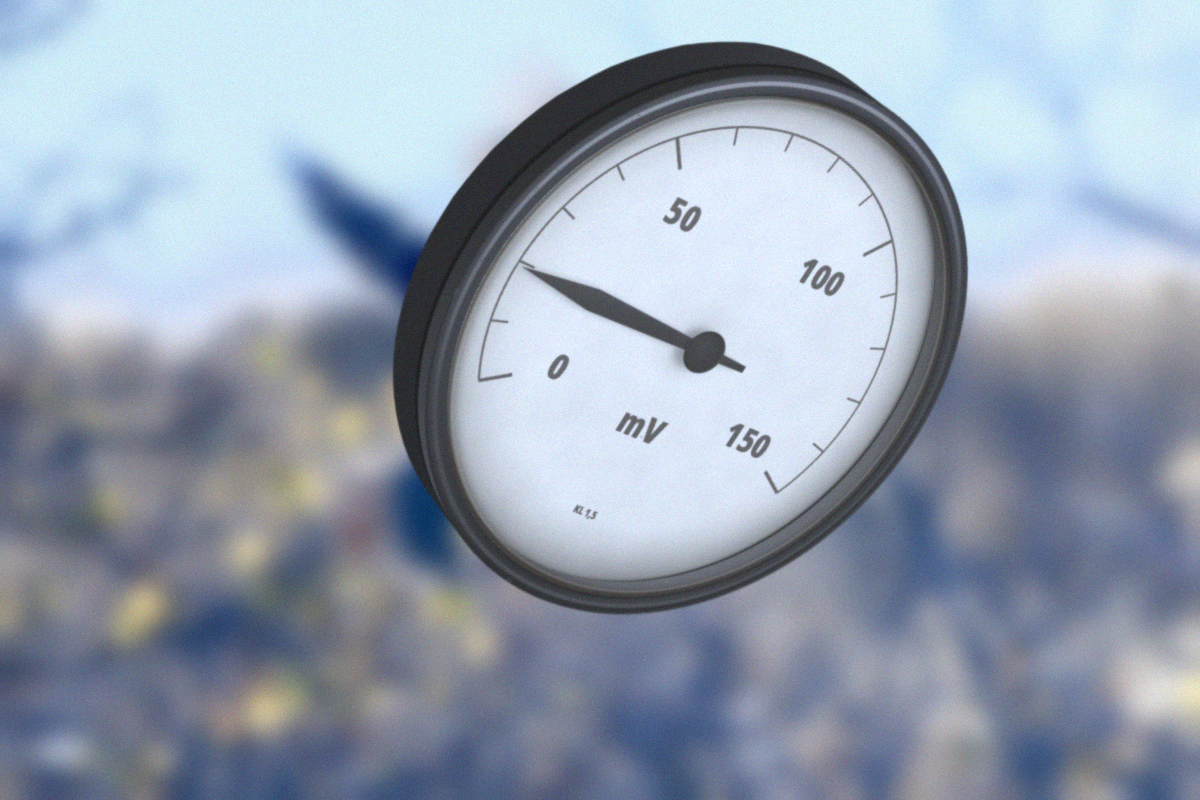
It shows {"value": 20, "unit": "mV"}
